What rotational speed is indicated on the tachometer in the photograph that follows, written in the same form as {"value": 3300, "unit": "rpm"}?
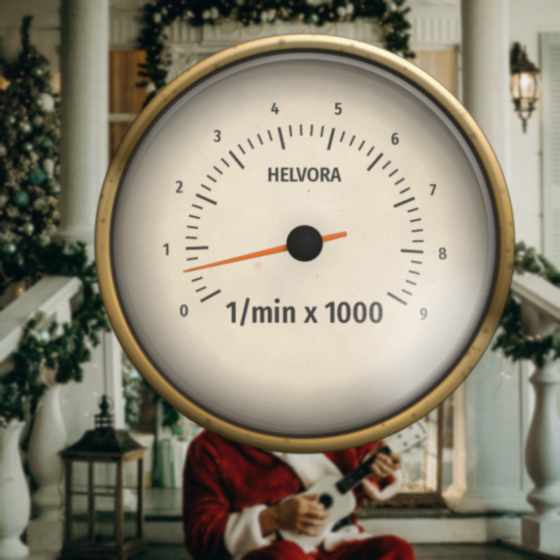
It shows {"value": 600, "unit": "rpm"}
